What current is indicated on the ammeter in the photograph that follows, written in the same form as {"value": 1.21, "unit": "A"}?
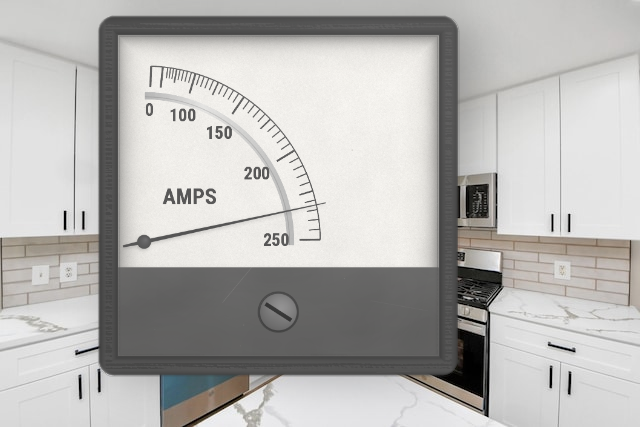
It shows {"value": 232.5, "unit": "A"}
